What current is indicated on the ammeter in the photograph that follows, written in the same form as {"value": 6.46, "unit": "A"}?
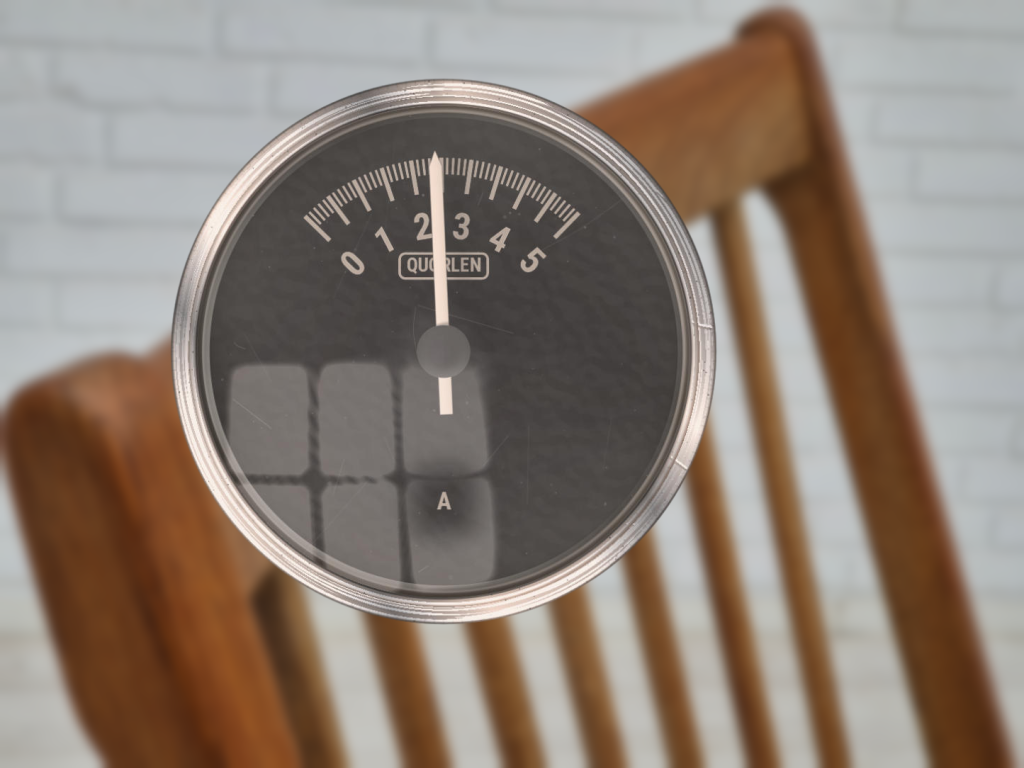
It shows {"value": 2.4, "unit": "A"}
